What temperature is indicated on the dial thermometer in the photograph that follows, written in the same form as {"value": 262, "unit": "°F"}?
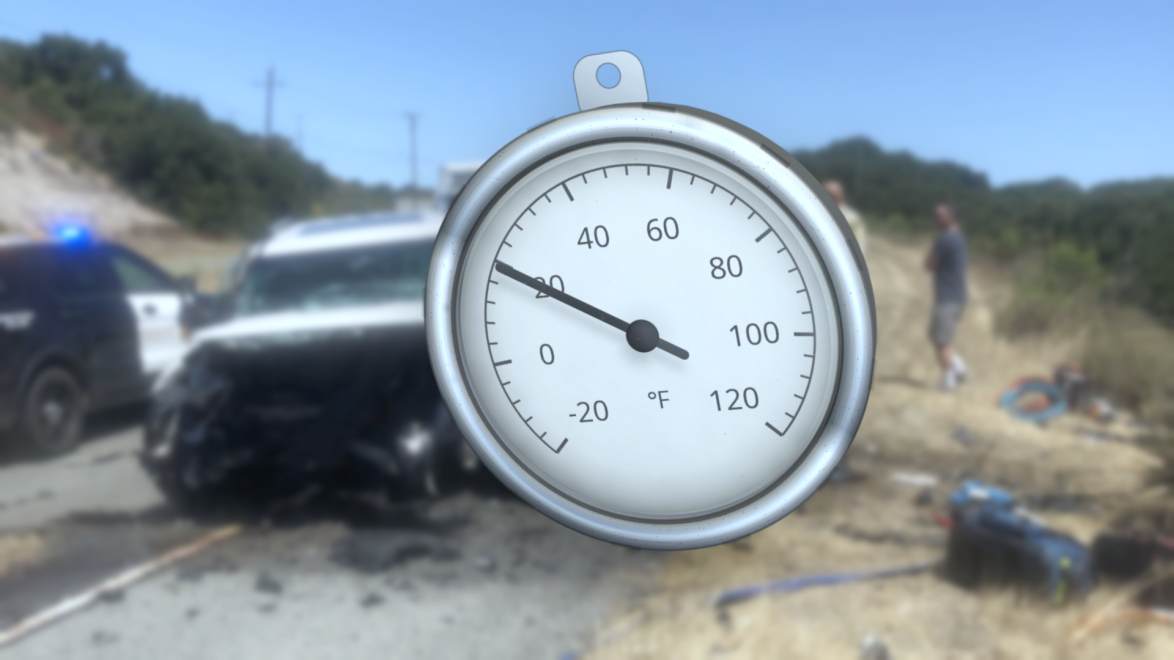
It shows {"value": 20, "unit": "°F"}
